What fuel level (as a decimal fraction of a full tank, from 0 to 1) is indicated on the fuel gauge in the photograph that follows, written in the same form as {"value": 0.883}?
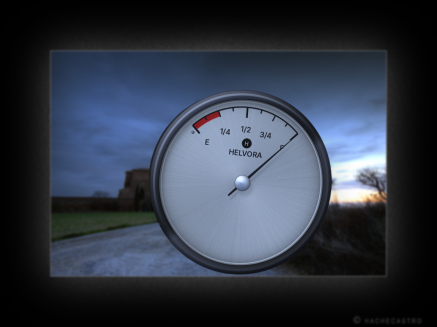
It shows {"value": 1}
